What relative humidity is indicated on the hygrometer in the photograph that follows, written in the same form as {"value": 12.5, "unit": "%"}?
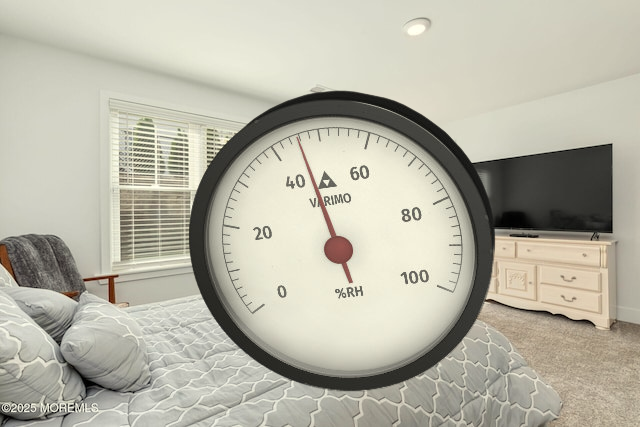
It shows {"value": 46, "unit": "%"}
